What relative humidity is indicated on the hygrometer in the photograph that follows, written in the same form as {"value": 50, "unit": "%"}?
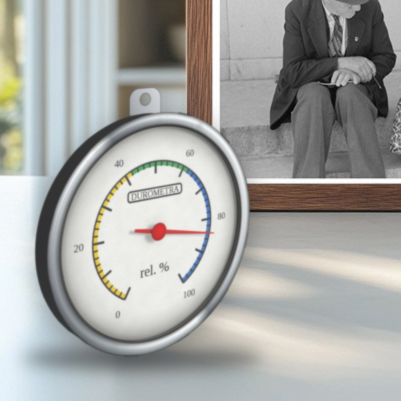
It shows {"value": 84, "unit": "%"}
